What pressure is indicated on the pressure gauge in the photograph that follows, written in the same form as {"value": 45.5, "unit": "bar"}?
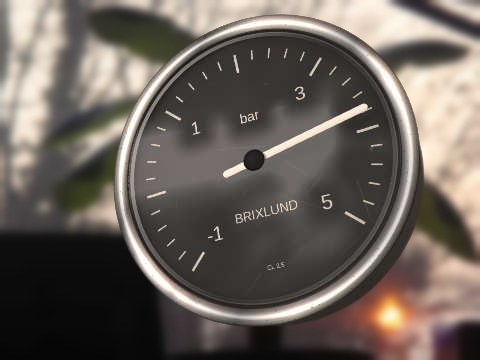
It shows {"value": 3.8, "unit": "bar"}
